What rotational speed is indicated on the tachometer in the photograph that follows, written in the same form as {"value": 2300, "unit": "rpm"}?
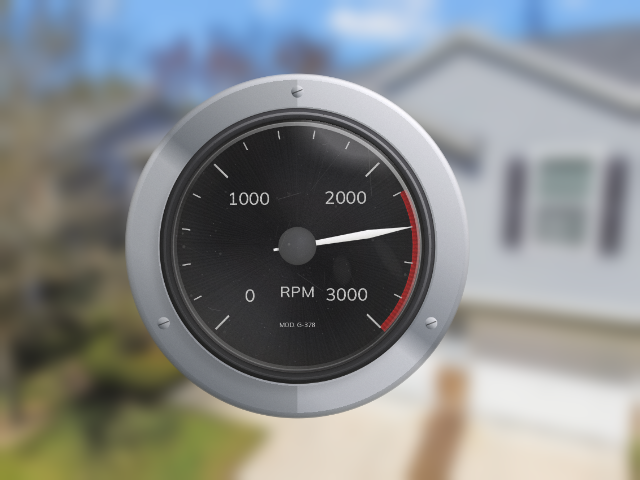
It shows {"value": 2400, "unit": "rpm"}
